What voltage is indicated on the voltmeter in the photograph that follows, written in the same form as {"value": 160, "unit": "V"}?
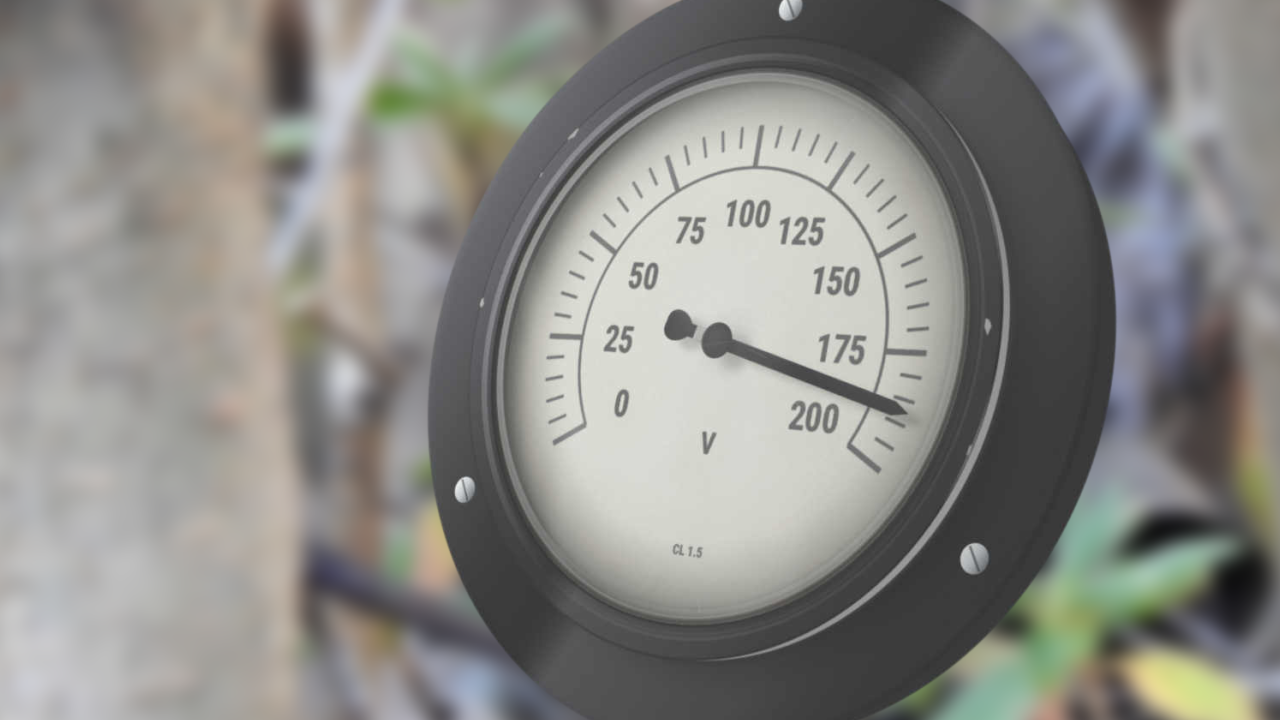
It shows {"value": 187.5, "unit": "V"}
